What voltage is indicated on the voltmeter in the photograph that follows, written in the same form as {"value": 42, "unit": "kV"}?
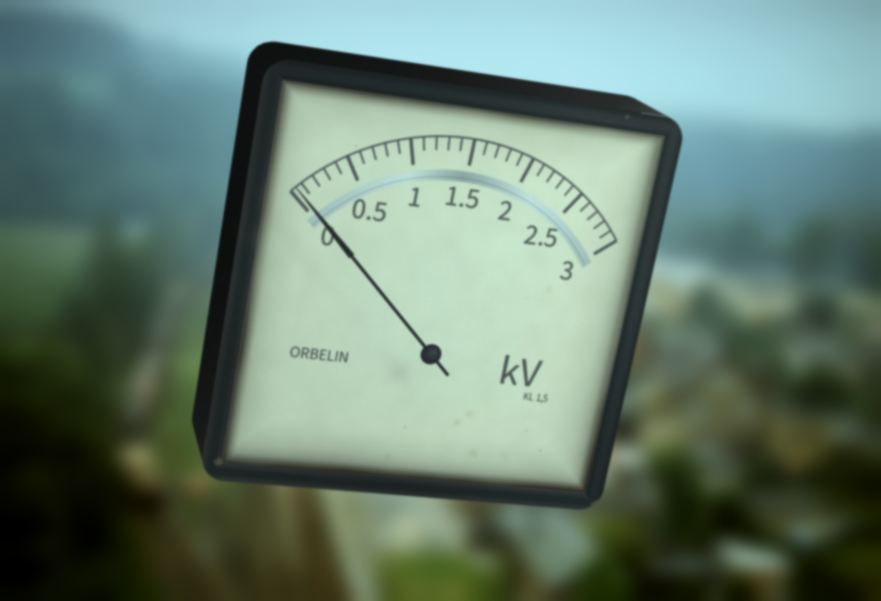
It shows {"value": 0.05, "unit": "kV"}
